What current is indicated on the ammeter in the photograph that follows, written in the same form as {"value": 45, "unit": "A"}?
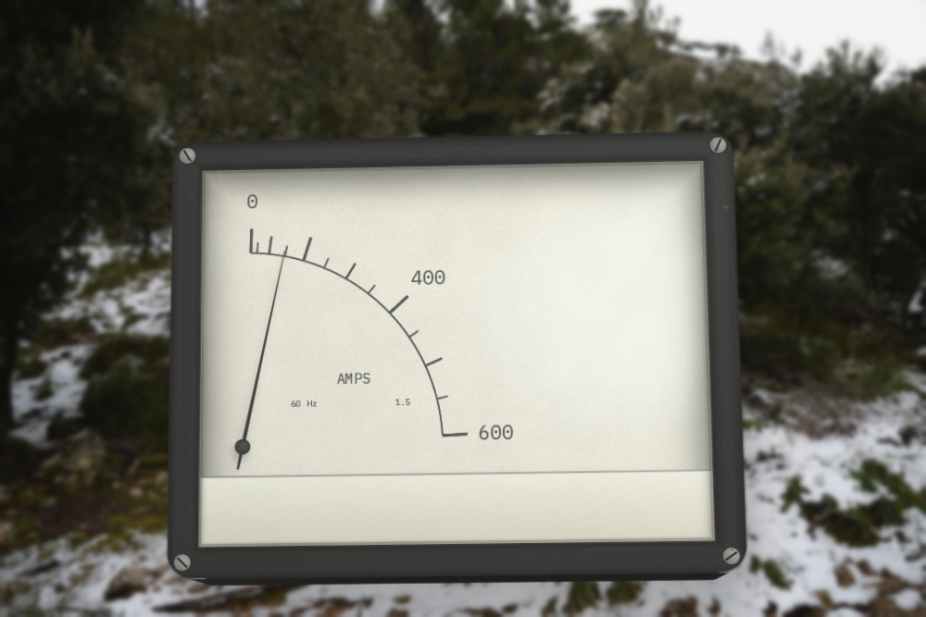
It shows {"value": 150, "unit": "A"}
